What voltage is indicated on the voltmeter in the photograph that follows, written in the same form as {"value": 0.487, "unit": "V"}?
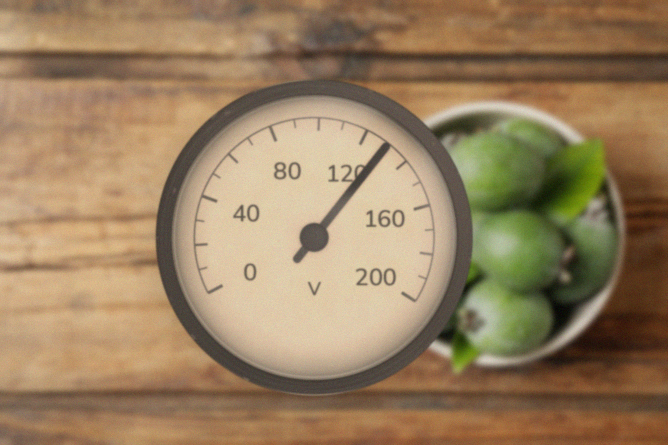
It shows {"value": 130, "unit": "V"}
